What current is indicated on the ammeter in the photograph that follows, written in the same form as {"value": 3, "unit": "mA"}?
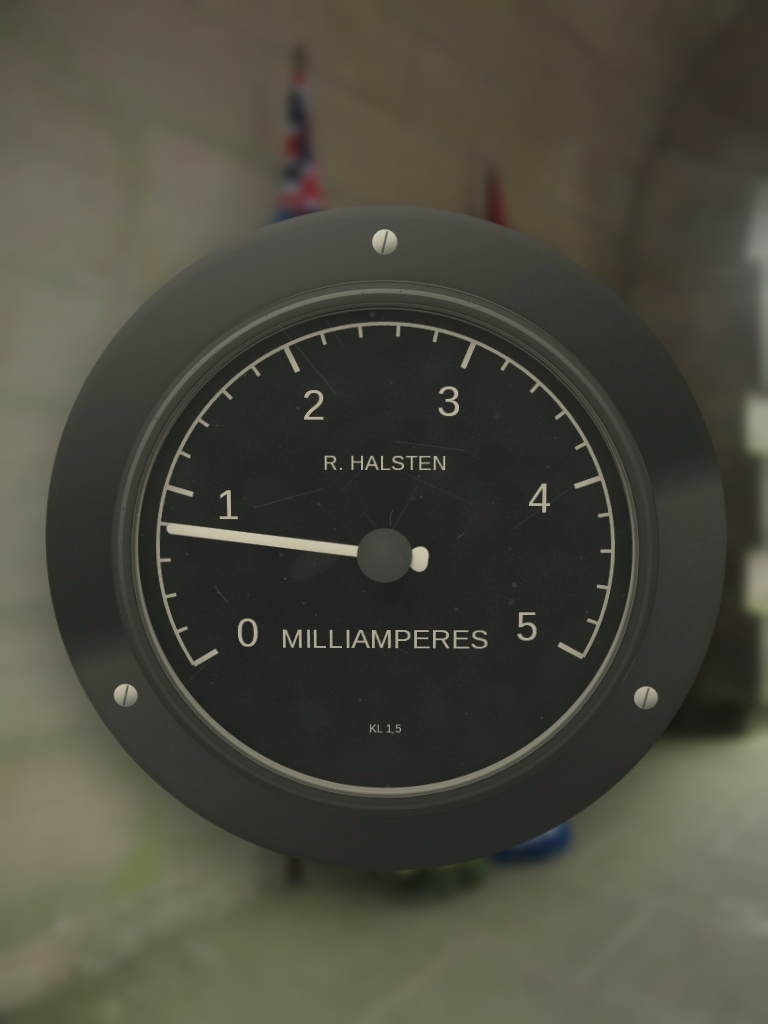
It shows {"value": 0.8, "unit": "mA"}
